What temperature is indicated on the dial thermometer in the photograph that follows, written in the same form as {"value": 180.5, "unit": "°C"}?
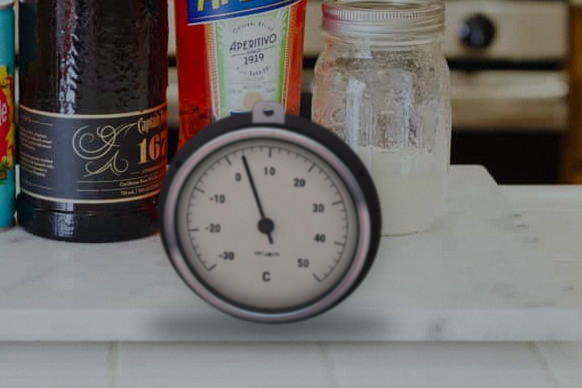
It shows {"value": 4, "unit": "°C"}
